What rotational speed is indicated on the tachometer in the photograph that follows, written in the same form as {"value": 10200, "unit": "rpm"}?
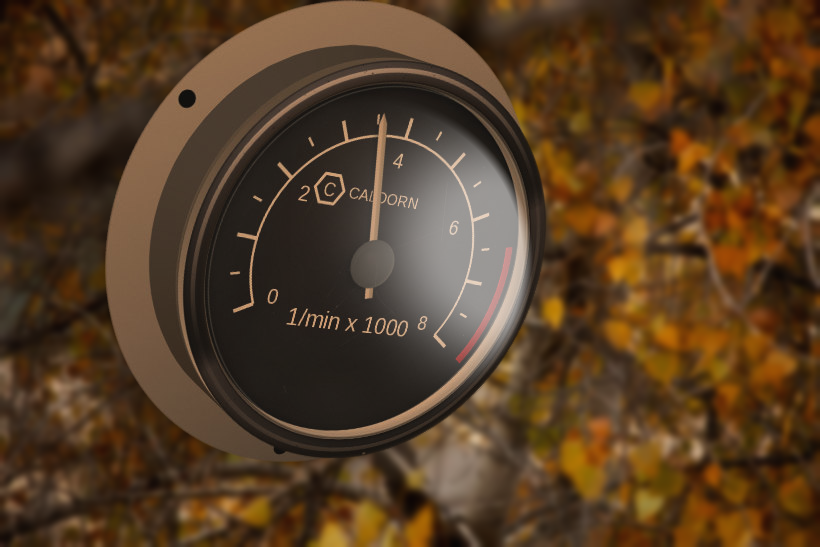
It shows {"value": 3500, "unit": "rpm"}
